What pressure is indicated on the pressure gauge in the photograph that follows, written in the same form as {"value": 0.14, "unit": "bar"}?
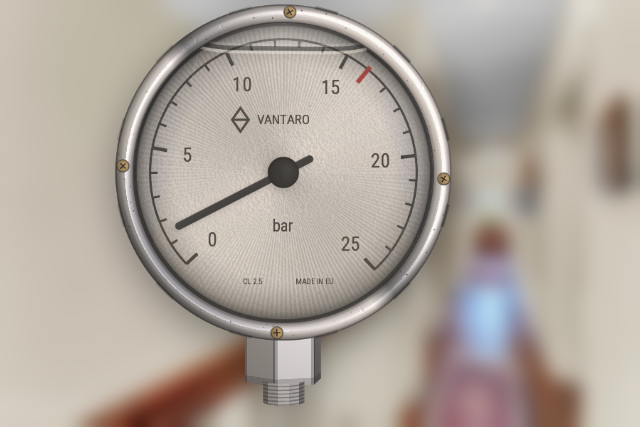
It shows {"value": 1.5, "unit": "bar"}
